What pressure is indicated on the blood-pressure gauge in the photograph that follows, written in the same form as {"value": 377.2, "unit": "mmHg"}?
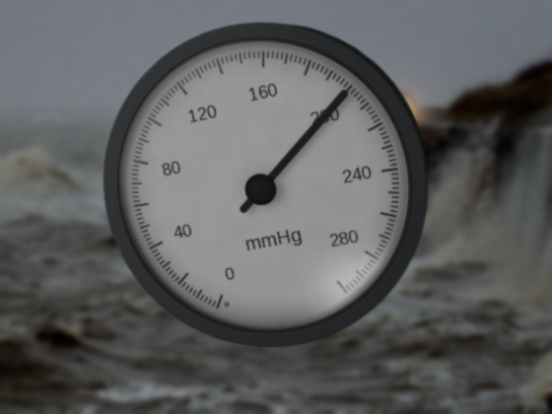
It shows {"value": 200, "unit": "mmHg"}
